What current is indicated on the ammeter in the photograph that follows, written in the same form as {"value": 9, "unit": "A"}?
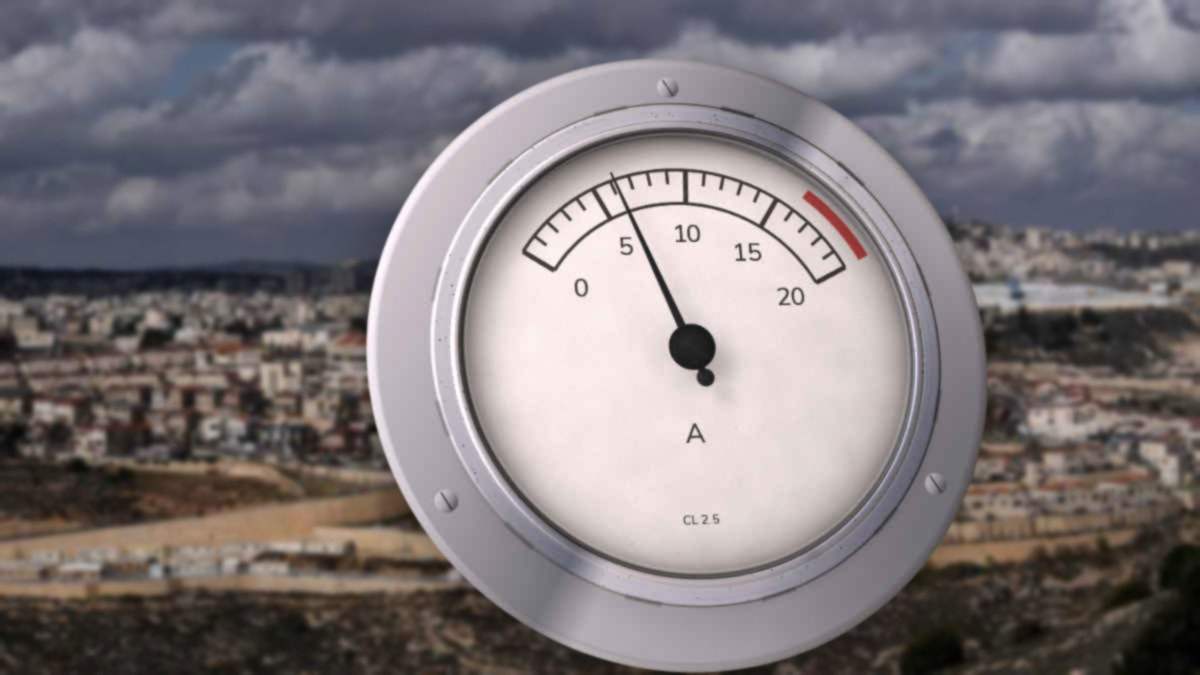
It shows {"value": 6, "unit": "A"}
